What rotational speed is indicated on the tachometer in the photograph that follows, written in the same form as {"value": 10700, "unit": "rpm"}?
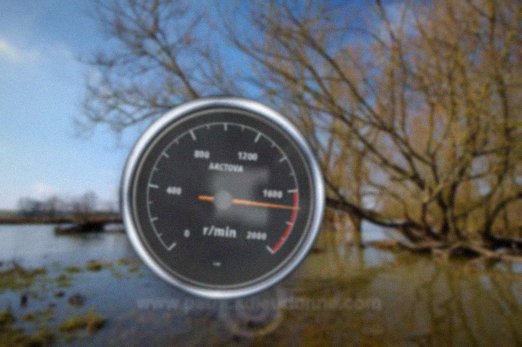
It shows {"value": 1700, "unit": "rpm"}
